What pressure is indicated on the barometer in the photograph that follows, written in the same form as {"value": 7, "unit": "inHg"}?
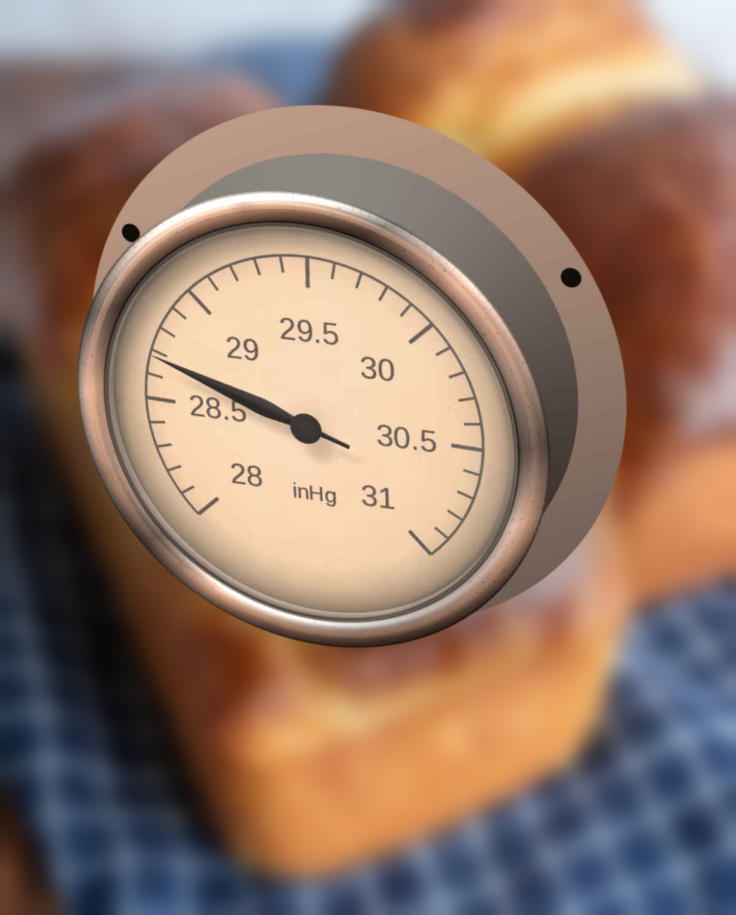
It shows {"value": 28.7, "unit": "inHg"}
